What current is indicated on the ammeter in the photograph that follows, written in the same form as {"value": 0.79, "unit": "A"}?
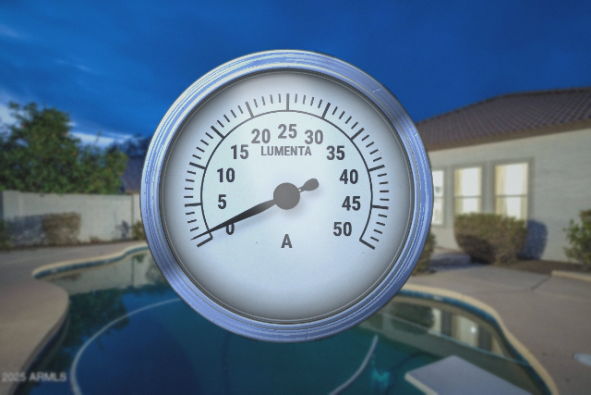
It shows {"value": 1, "unit": "A"}
